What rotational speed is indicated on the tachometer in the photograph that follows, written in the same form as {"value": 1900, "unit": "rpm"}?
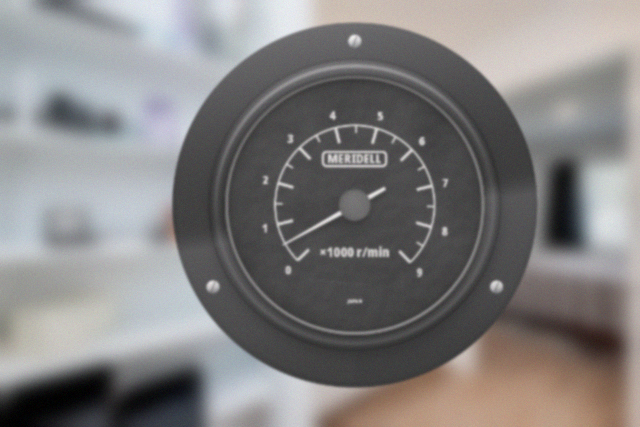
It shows {"value": 500, "unit": "rpm"}
